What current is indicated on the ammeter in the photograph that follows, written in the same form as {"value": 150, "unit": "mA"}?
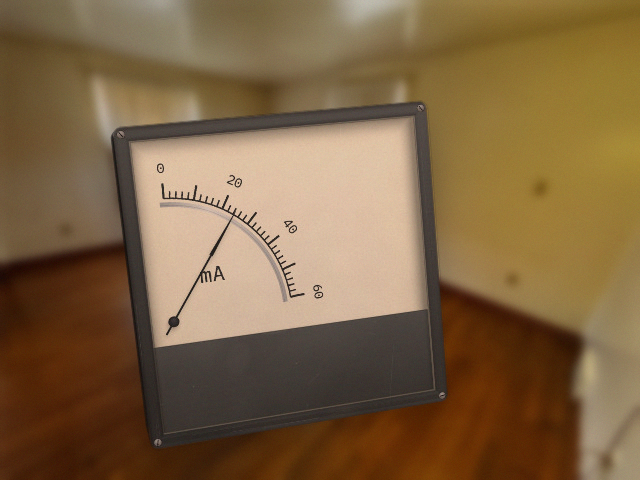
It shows {"value": 24, "unit": "mA"}
